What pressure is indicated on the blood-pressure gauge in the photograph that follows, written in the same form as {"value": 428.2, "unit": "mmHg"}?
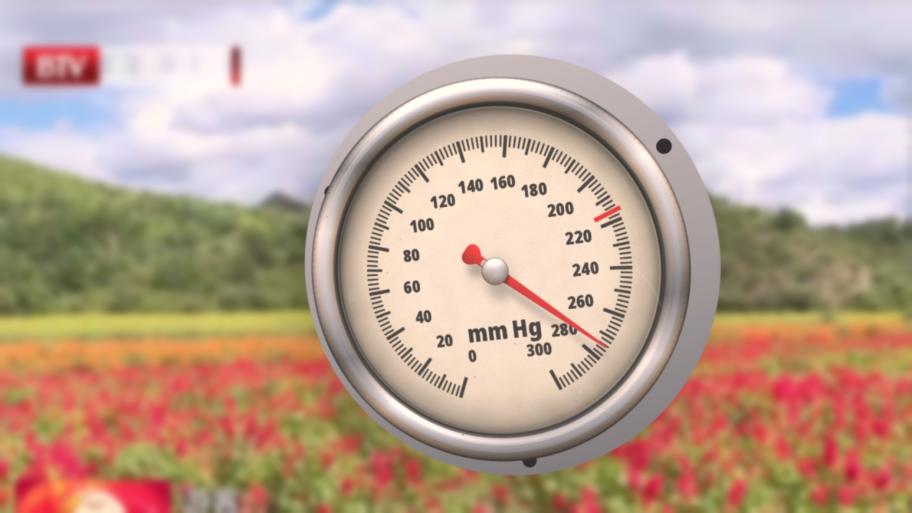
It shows {"value": 274, "unit": "mmHg"}
